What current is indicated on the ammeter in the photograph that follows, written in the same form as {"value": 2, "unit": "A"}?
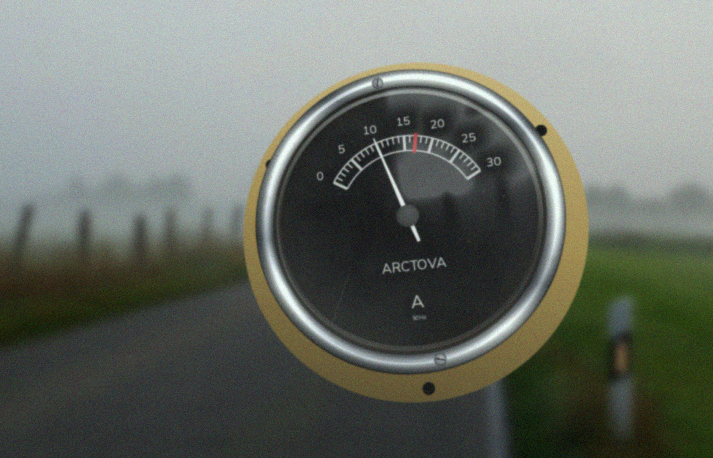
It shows {"value": 10, "unit": "A"}
